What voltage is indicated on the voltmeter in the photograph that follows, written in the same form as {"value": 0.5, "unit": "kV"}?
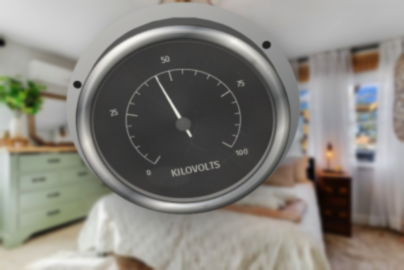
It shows {"value": 45, "unit": "kV"}
